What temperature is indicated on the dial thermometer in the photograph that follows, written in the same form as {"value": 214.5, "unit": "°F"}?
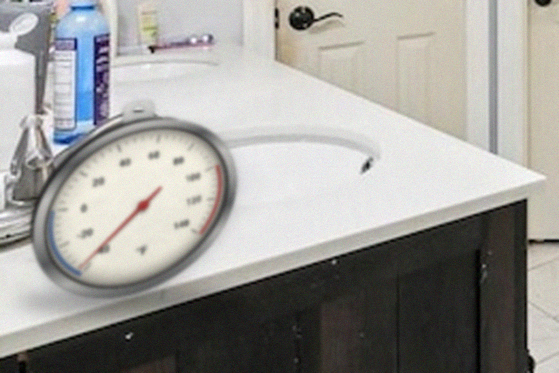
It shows {"value": -36, "unit": "°F"}
